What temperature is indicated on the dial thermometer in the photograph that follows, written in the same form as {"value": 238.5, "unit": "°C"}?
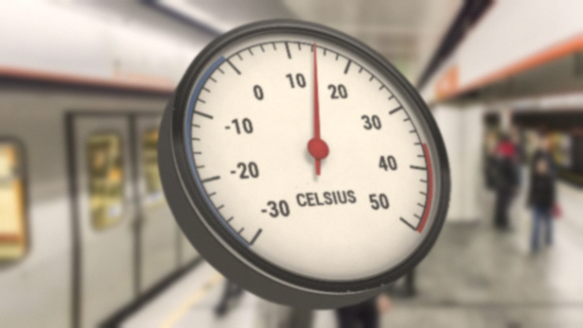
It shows {"value": 14, "unit": "°C"}
